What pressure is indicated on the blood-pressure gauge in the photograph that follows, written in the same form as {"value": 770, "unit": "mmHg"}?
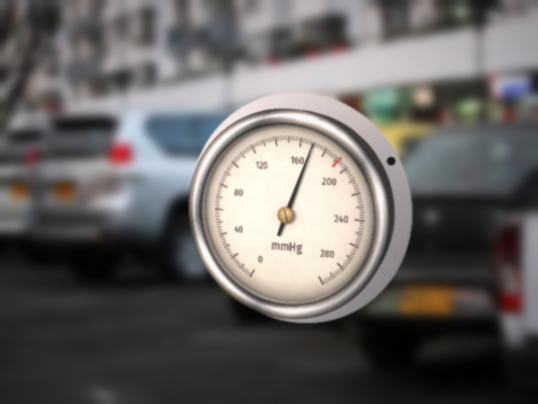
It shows {"value": 170, "unit": "mmHg"}
